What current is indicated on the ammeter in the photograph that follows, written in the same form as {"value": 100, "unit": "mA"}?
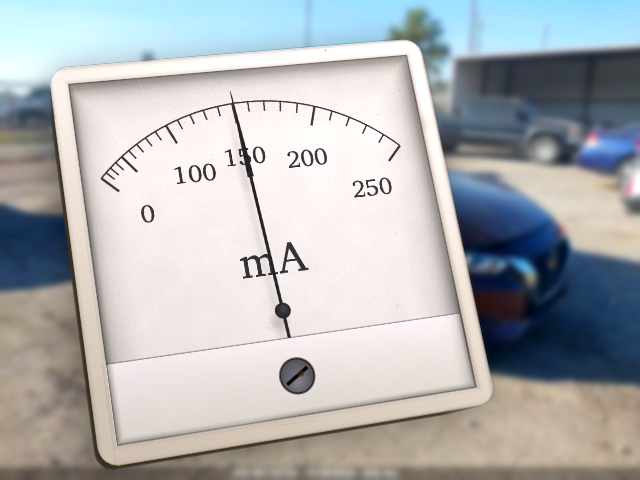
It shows {"value": 150, "unit": "mA"}
